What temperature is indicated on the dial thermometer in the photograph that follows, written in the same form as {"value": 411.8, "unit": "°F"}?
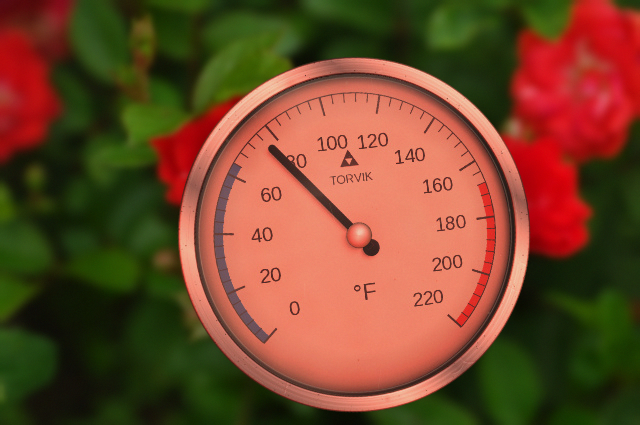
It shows {"value": 76, "unit": "°F"}
